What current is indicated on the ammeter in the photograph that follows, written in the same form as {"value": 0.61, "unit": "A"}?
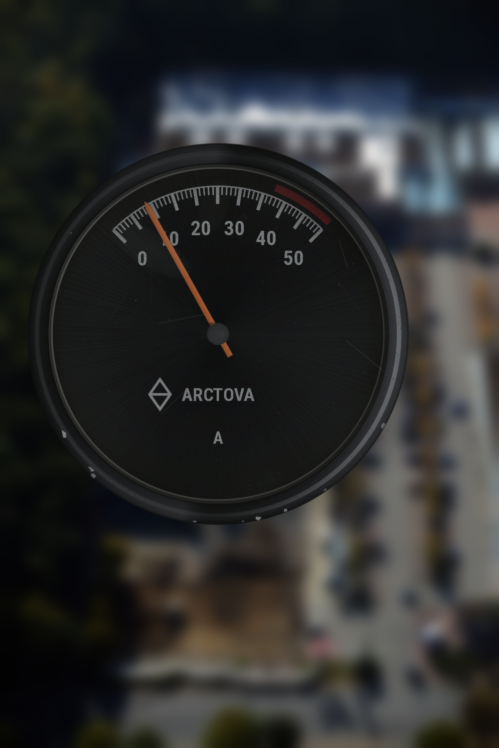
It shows {"value": 9, "unit": "A"}
